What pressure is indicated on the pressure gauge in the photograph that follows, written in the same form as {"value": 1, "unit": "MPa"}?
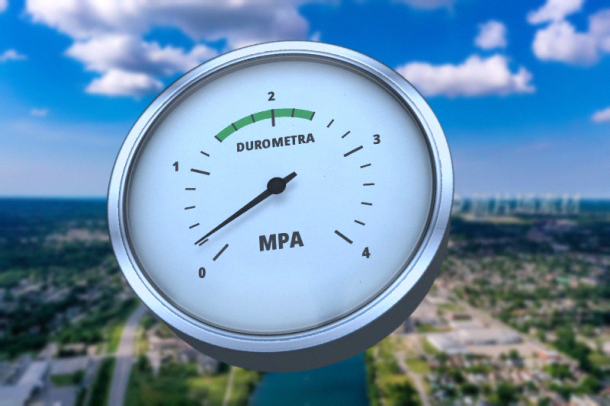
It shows {"value": 0.2, "unit": "MPa"}
